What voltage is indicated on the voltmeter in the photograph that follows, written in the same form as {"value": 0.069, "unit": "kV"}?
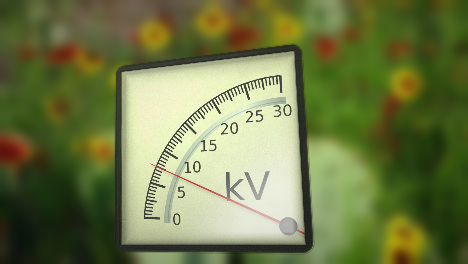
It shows {"value": 7.5, "unit": "kV"}
